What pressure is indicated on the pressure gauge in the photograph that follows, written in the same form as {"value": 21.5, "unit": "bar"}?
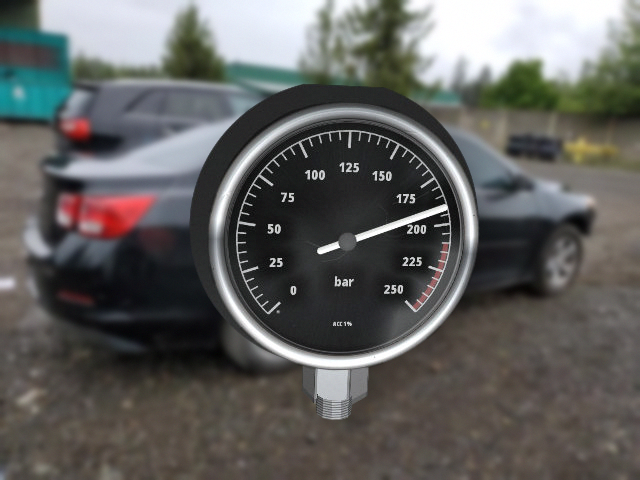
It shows {"value": 190, "unit": "bar"}
